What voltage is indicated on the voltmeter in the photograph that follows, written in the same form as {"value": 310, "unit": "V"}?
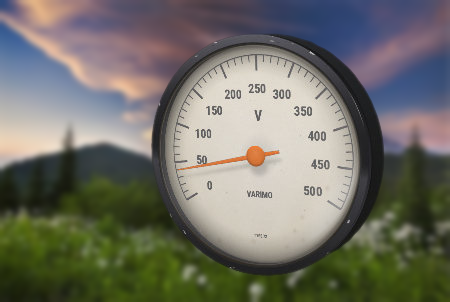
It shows {"value": 40, "unit": "V"}
